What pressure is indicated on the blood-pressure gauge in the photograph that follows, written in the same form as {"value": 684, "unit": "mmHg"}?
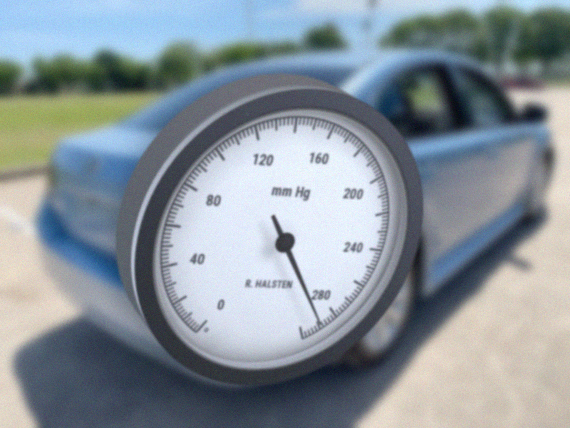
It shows {"value": 290, "unit": "mmHg"}
